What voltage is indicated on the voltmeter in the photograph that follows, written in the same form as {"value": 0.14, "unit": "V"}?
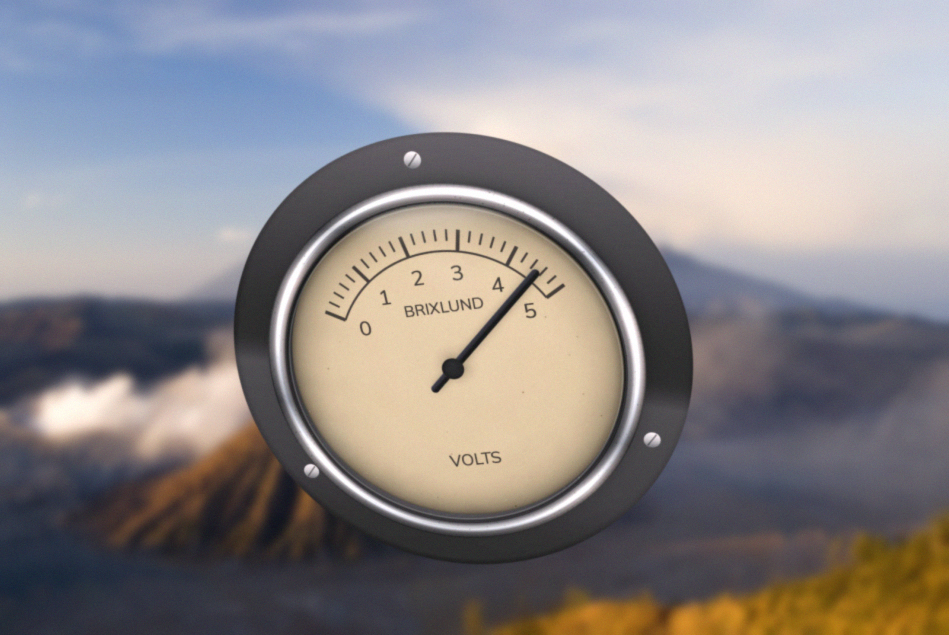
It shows {"value": 4.5, "unit": "V"}
